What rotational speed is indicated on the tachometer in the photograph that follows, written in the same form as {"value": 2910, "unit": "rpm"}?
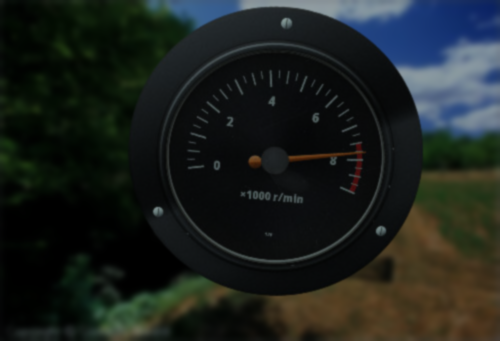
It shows {"value": 7750, "unit": "rpm"}
